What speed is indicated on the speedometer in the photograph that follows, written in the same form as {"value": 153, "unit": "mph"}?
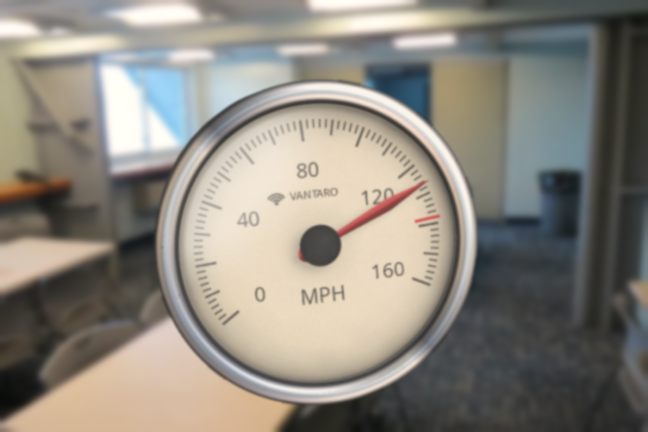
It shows {"value": 126, "unit": "mph"}
